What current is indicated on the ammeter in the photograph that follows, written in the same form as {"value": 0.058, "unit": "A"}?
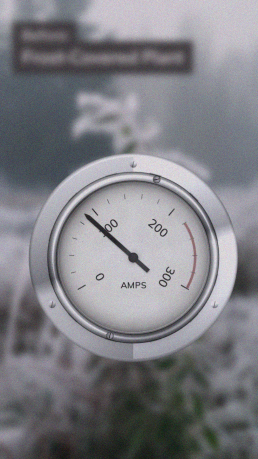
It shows {"value": 90, "unit": "A"}
